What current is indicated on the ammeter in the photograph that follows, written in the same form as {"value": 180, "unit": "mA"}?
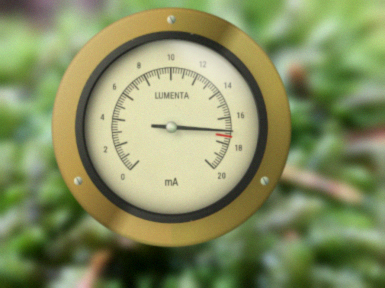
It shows {"value": 17, "unit": "mA"}
